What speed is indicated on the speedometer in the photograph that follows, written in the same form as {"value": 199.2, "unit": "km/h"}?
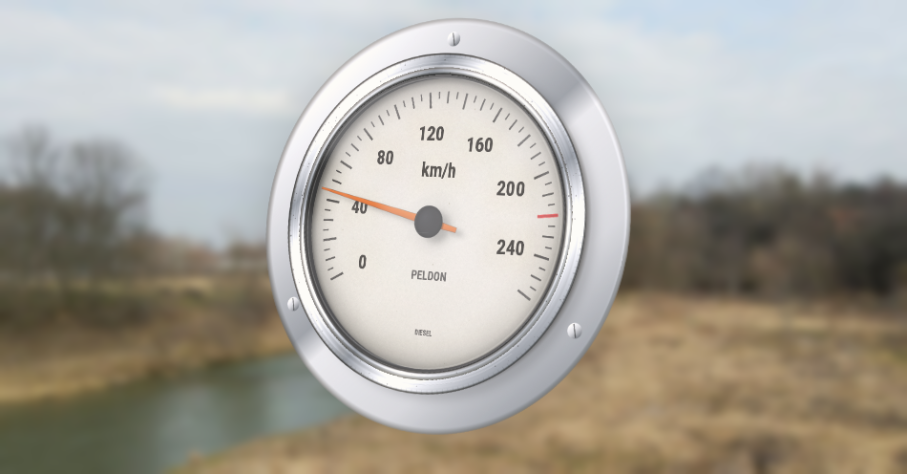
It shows {"value": 45, "unit": "km/h"}
